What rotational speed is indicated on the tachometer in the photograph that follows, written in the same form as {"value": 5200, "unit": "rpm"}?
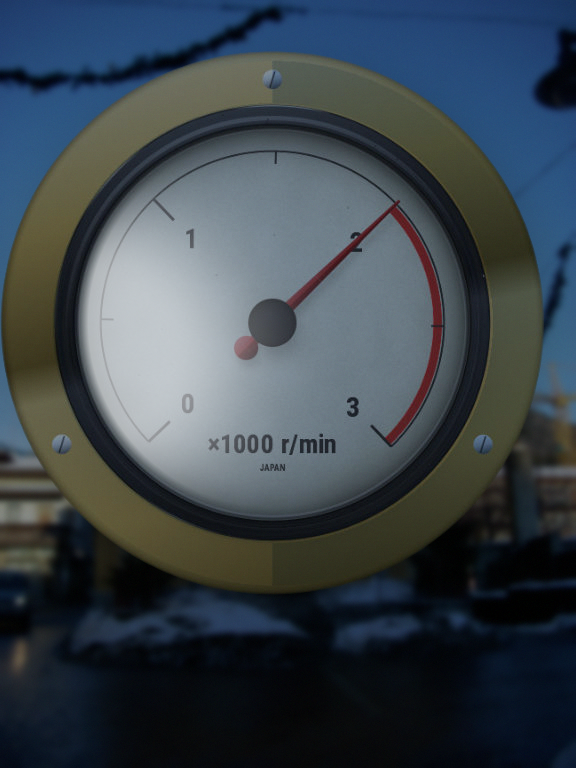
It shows {"value": 2000, "unit": "rpm"}
